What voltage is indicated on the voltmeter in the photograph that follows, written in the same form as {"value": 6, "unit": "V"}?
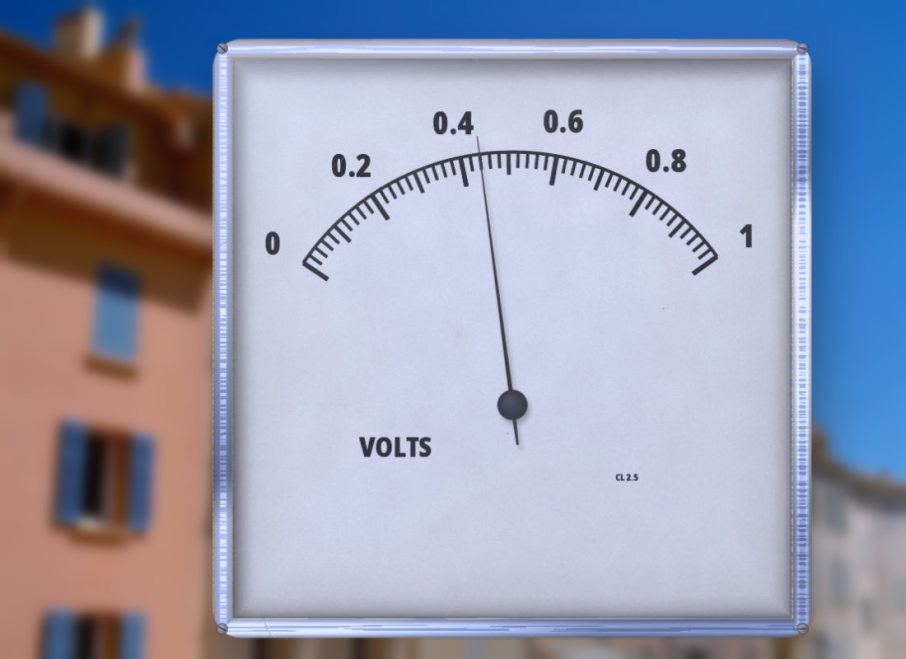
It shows {"value": 0.44, "unit": "V"}
